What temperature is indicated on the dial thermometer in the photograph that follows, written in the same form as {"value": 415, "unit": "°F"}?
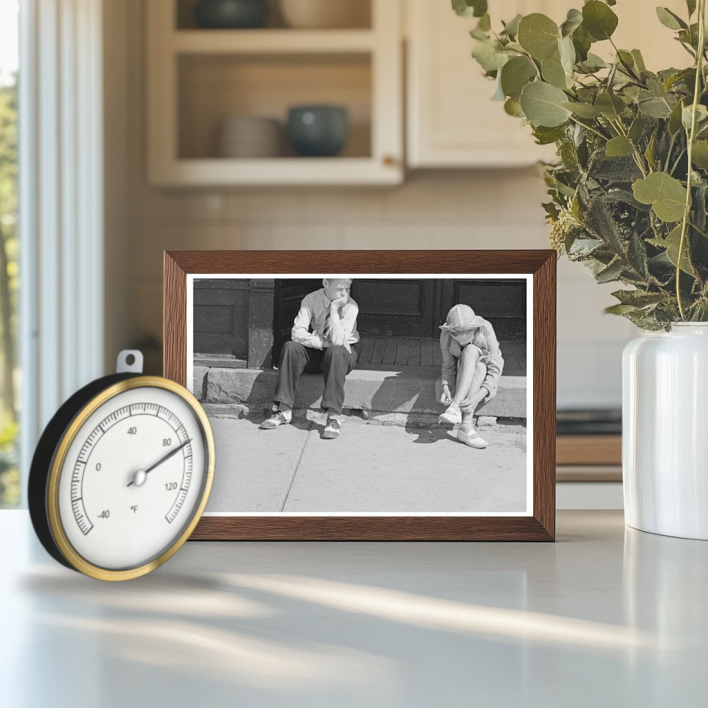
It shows {"value": 90, "unit": "°F"}
